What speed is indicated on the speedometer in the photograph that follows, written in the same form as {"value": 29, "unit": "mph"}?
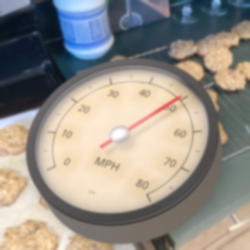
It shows {"value": 50, "unit": "mph"}
